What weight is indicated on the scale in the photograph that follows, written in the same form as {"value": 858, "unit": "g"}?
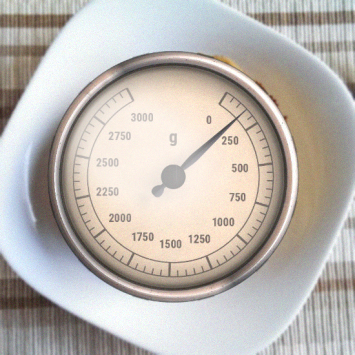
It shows {"value": 150, "unit": "g"}
